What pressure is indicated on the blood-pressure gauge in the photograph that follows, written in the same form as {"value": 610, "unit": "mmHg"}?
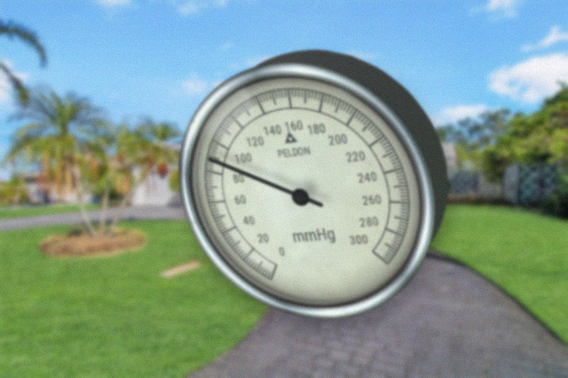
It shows {"value": 90, "unit": "mmHg"}
